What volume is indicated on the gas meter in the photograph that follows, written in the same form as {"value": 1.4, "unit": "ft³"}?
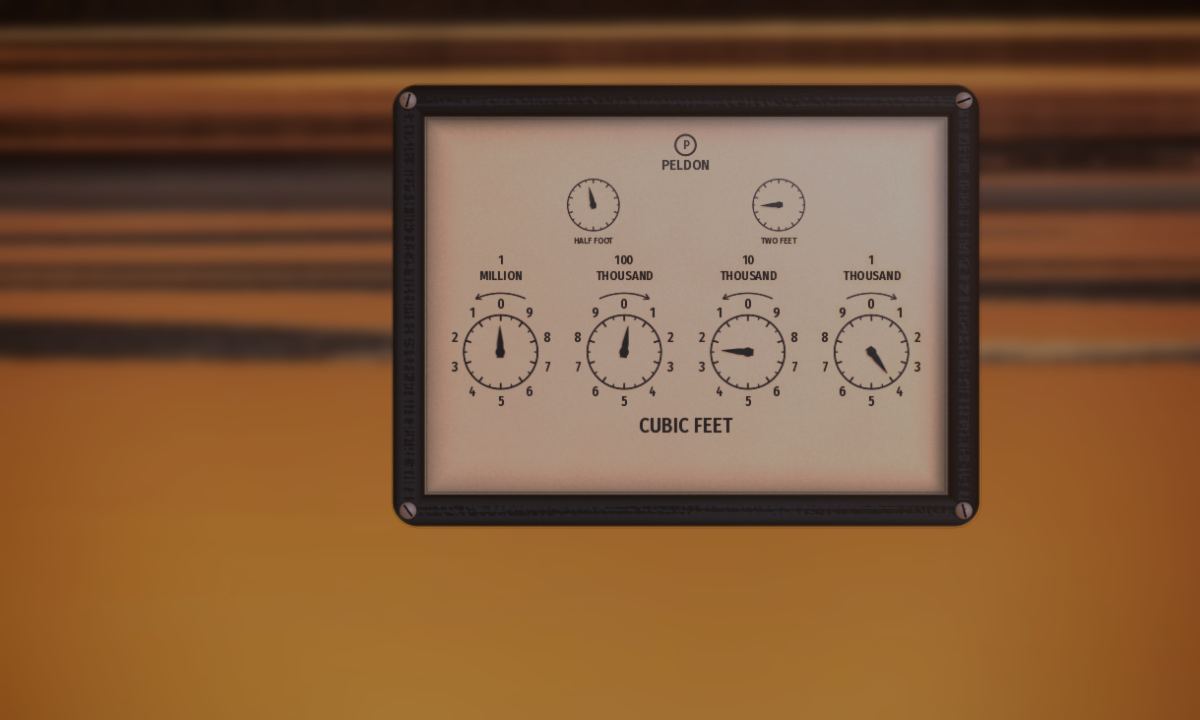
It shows {"value": 2400, "unit": "ft³"}
